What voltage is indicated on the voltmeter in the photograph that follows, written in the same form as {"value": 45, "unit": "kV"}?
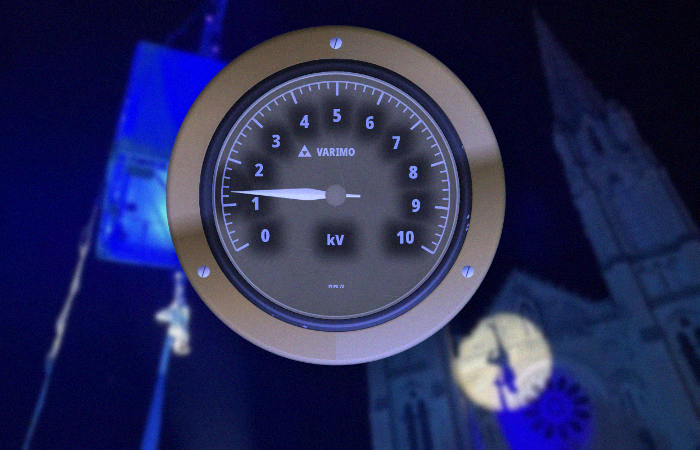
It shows {"value": 1.3, "unit": "kV"}
